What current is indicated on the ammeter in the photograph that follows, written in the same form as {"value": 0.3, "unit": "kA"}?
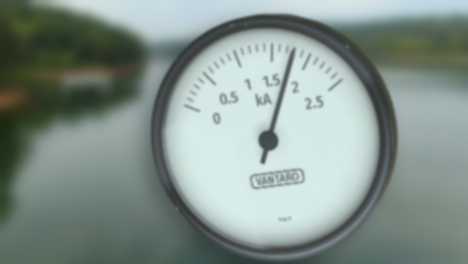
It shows {"value": 1.8, "unit": "kA"}
